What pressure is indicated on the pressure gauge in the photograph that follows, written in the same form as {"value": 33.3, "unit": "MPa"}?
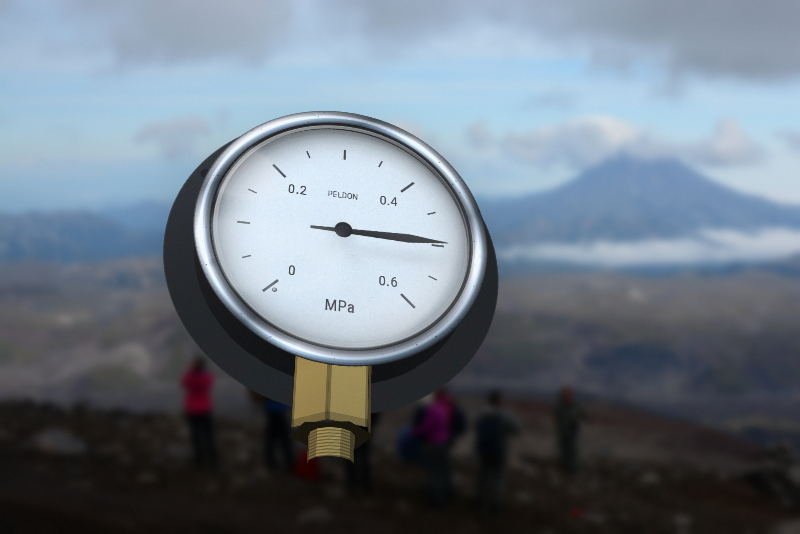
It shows {"value": 0.5, "unit": "MPa"}
